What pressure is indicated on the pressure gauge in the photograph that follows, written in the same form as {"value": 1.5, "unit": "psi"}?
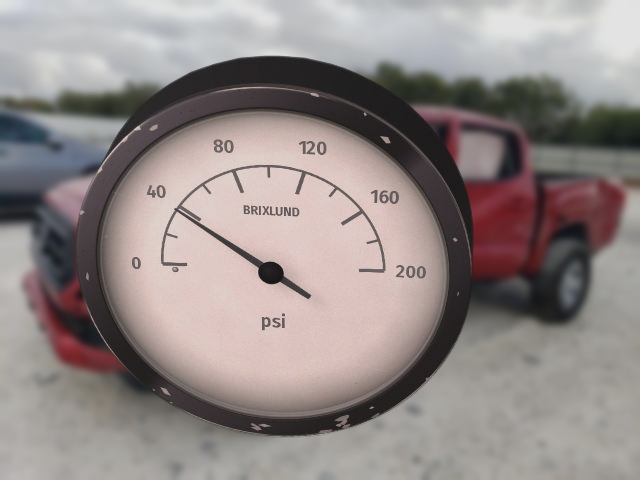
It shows {"value": 40, "unit": "psi"}
